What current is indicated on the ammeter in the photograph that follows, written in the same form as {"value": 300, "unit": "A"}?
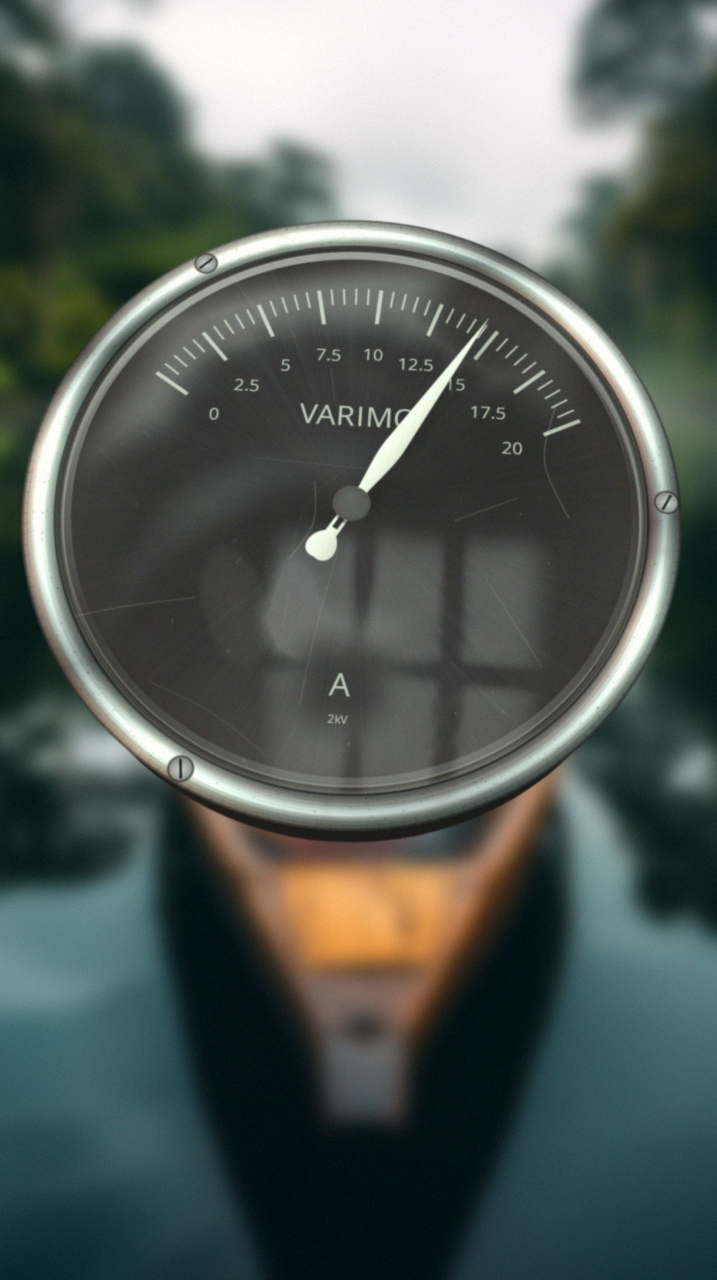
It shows {"value": 14.5, "unit": "A"}
